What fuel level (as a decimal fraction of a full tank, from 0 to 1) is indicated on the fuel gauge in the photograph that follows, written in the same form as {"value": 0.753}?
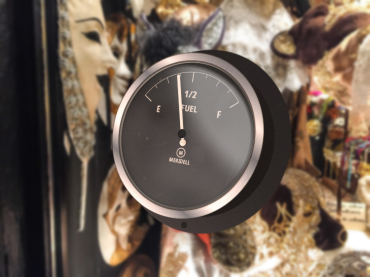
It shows {"value": 0.375}
